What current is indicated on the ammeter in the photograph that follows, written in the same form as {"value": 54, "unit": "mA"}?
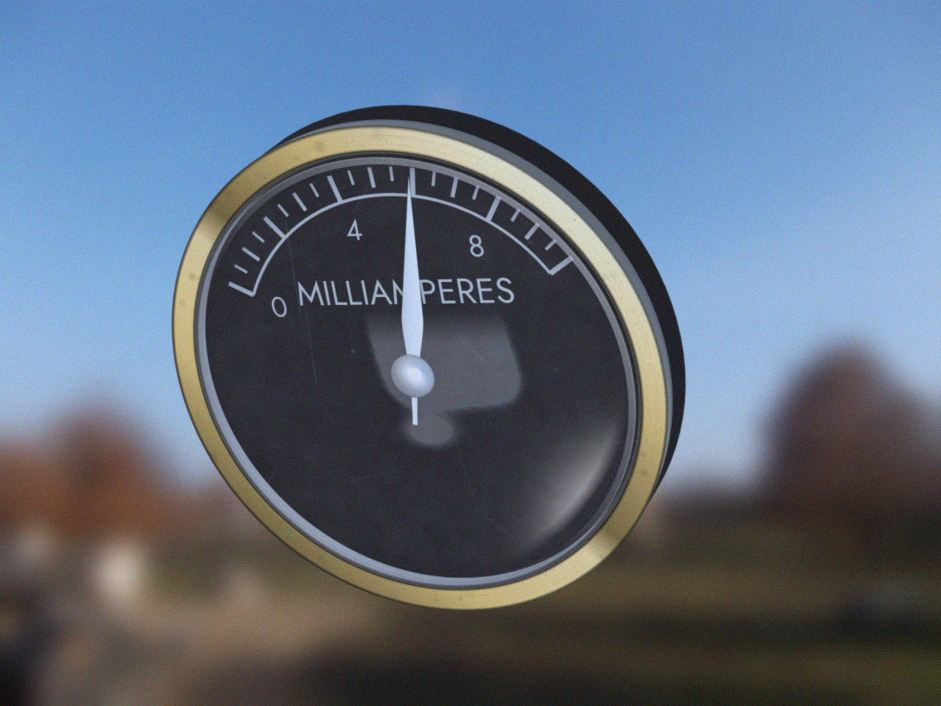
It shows {"value": 6, "unit": "mA"}
